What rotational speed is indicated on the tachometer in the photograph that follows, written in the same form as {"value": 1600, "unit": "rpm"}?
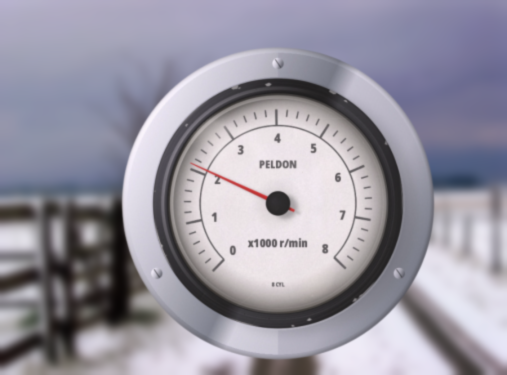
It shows {"value": 2100, "unit": "rpm"}
